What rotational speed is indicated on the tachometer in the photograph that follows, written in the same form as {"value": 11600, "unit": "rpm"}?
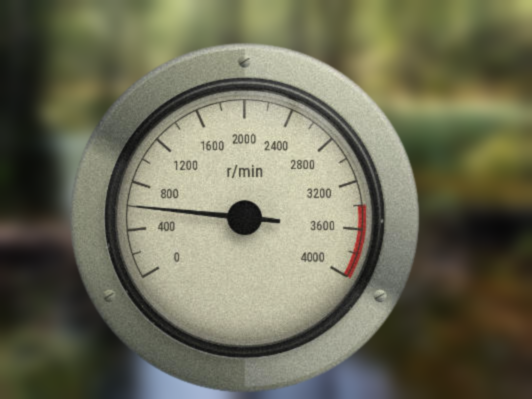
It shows {"value": 600, "unit": "rpm"}
